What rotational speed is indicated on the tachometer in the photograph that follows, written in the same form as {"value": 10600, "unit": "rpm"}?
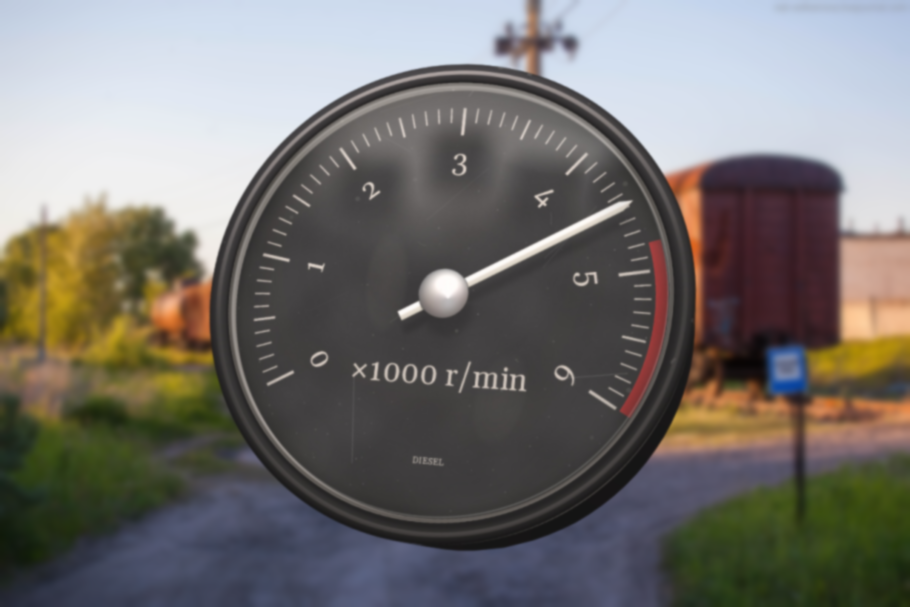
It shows {"value": 4500, "unit": "rpm"}
